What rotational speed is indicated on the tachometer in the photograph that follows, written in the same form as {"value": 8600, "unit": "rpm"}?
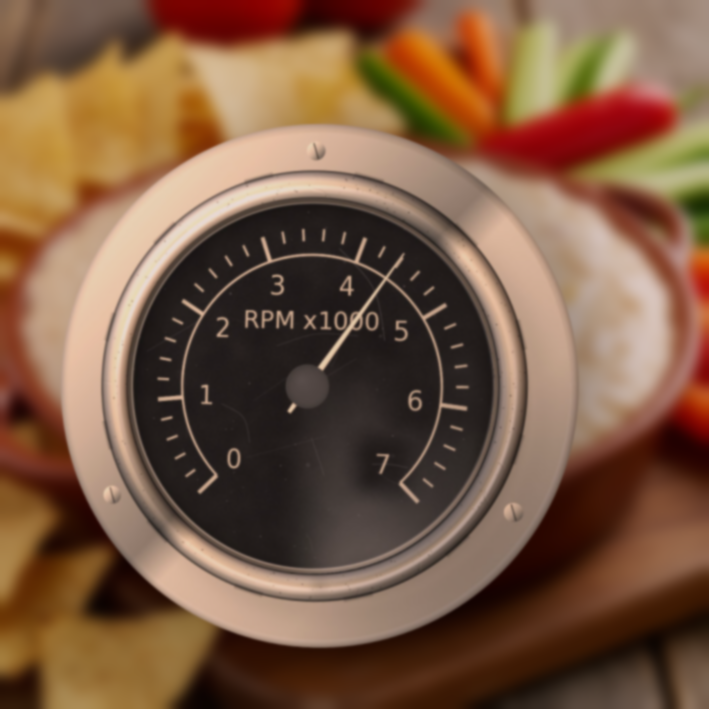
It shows {"value": 4400, "unit": "rpm"}
